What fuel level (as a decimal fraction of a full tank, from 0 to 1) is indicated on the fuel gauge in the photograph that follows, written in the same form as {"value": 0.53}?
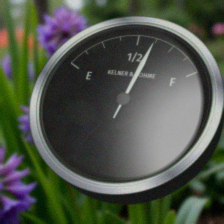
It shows {"value": 0.625}
